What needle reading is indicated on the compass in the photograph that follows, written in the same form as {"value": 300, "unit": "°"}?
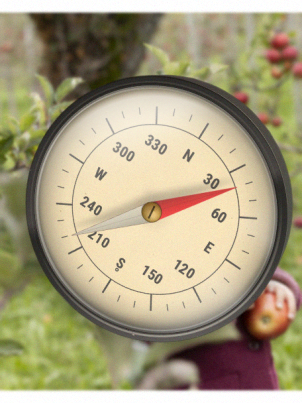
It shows {"value": 40, "unit": "°"}
